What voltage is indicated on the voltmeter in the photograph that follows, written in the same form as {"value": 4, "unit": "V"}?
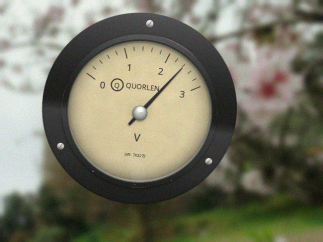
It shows {"value": 2.4, "unit": "V"}
